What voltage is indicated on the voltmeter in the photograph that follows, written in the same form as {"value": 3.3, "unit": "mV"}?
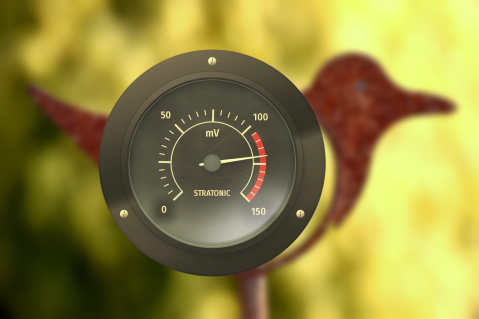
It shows {"value": 120, "unit": "mV"}
